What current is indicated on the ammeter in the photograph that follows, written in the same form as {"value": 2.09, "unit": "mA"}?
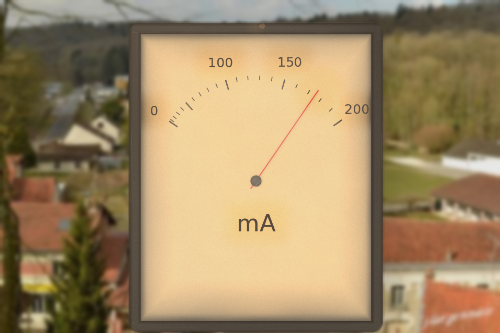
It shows {"value": 175, "unit": "mA"}
